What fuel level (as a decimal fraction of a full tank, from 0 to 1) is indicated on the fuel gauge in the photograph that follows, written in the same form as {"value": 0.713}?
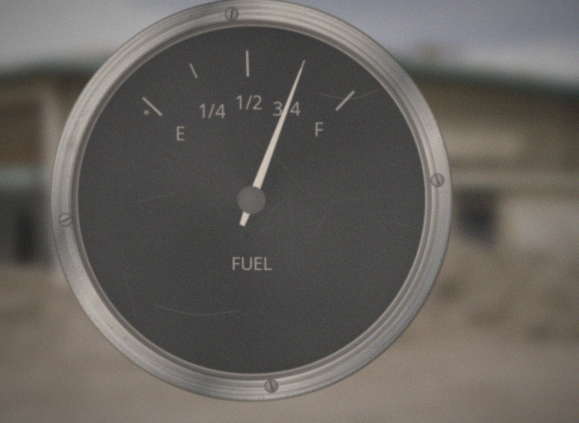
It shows {"value": 0.75}
